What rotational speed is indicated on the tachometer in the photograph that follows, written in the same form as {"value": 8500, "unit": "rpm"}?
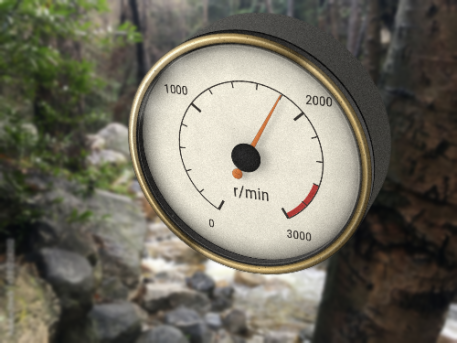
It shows {"value": 1800, "unit": "rpm"}
